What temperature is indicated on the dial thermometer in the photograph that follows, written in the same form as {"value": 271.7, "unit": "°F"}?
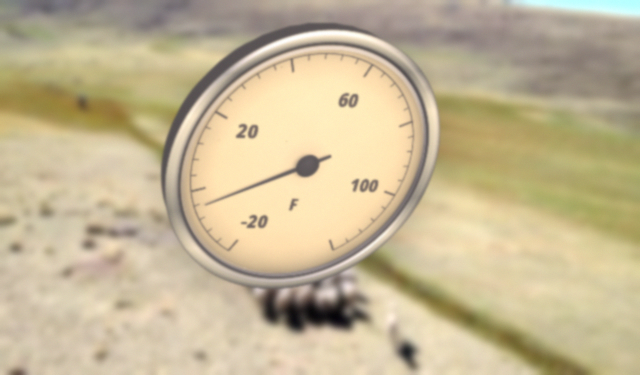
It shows {"value": -4, "unit": "°F"}
